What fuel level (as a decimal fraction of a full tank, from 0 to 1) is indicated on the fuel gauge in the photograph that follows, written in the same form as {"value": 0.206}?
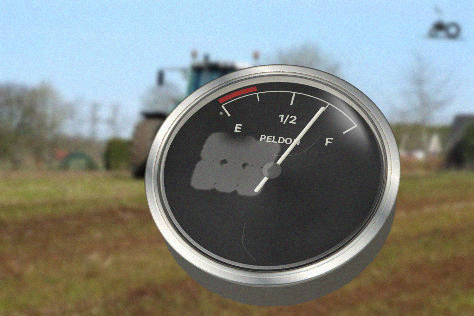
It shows {"value": 0.75}
